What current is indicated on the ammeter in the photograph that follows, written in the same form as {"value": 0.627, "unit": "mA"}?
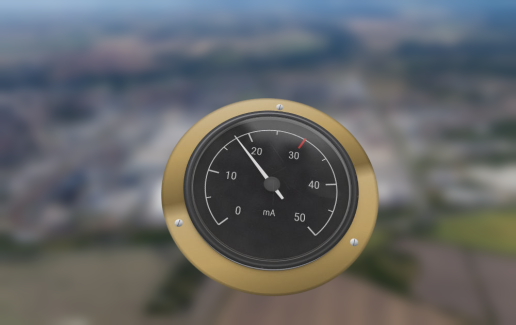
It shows {"value": 17.5, "unit": "mA"}
